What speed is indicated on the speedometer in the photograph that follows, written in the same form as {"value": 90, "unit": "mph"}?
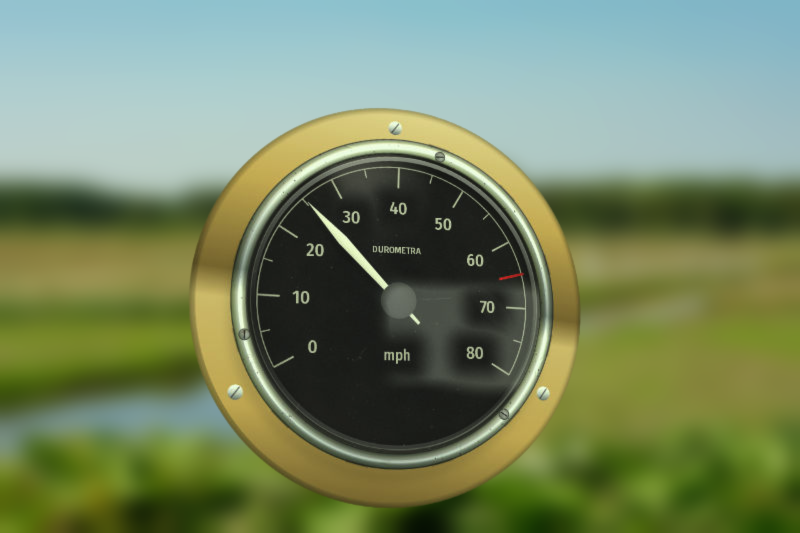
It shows {"value": 25, "unit": "mph"}
